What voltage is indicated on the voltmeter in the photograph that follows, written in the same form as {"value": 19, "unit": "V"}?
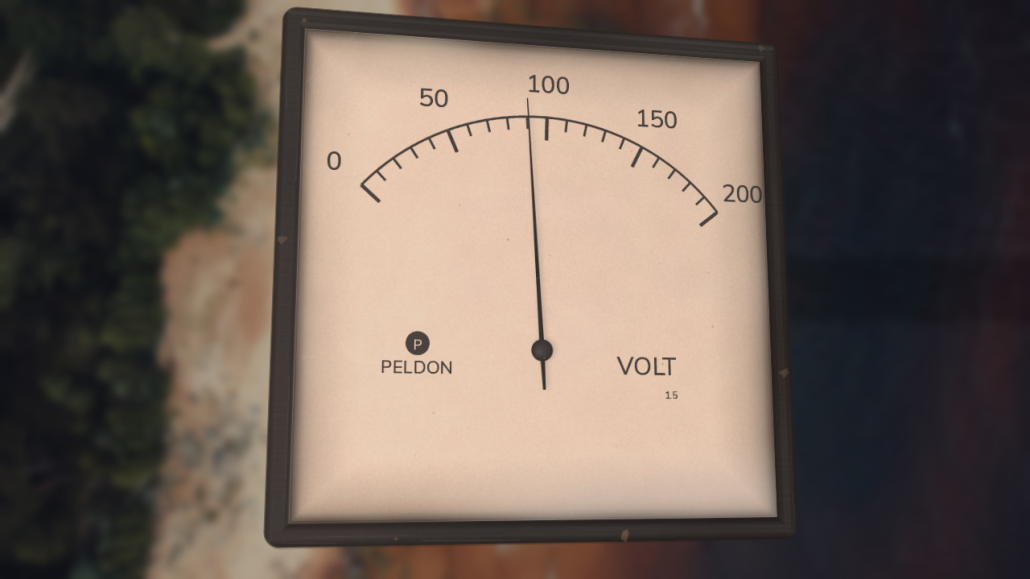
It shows {"value": 90, "unit": "V"}
